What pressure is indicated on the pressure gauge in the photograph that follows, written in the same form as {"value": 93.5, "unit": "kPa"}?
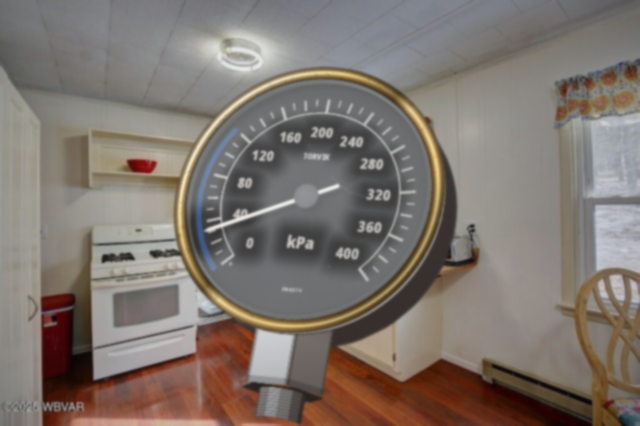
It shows {"value": 30, "unit": "kPa"}
